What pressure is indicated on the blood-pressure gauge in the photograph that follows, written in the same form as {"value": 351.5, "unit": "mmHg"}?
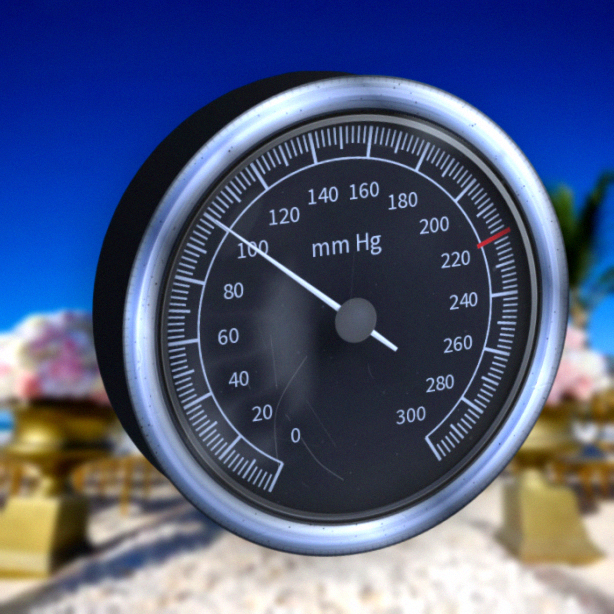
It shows {"value": 100, "unit": "mmHg"}
